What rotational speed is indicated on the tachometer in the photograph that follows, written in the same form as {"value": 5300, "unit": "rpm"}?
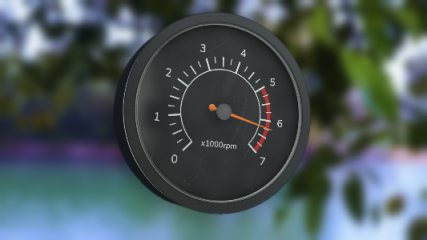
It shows {"value": 6250, "unit": "rpm"}
